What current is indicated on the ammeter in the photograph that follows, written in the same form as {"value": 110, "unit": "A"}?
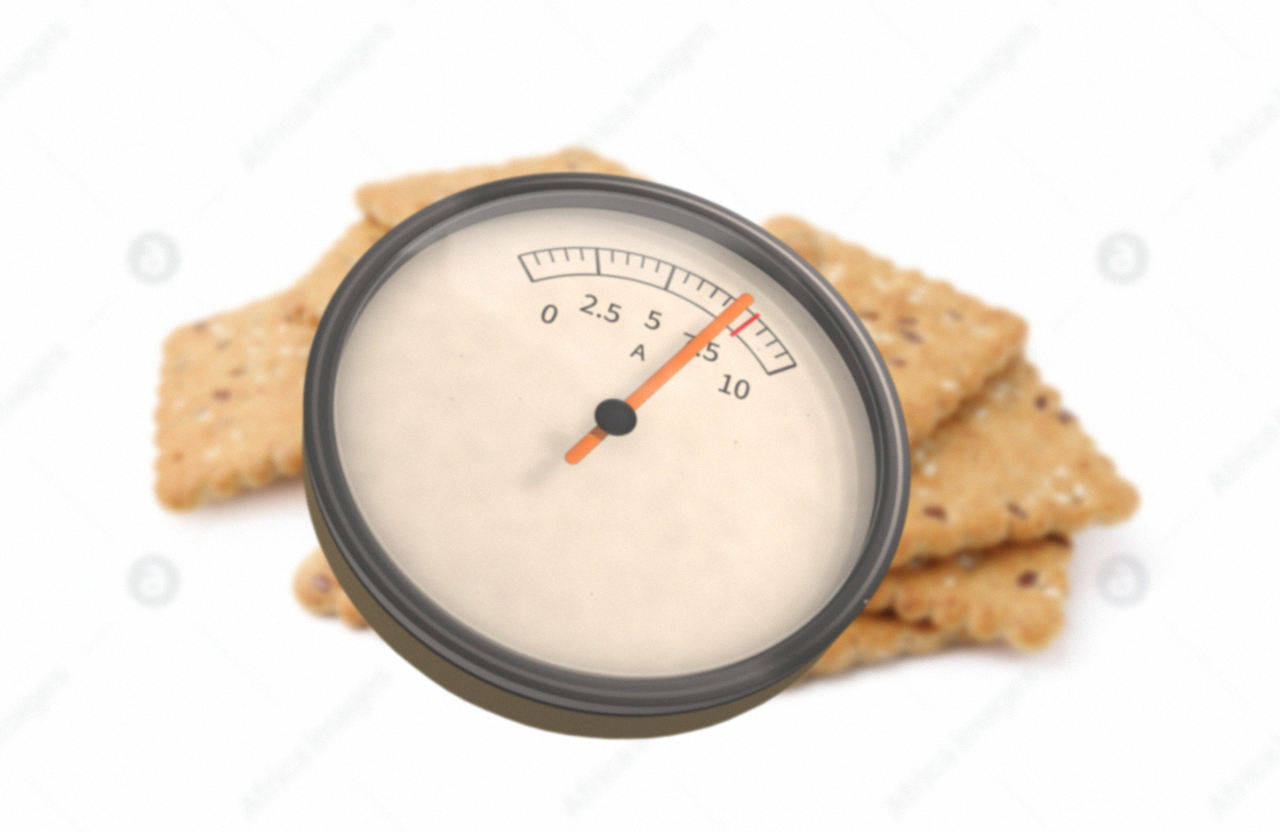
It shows {"value": 7.5, "unit": "A"}
